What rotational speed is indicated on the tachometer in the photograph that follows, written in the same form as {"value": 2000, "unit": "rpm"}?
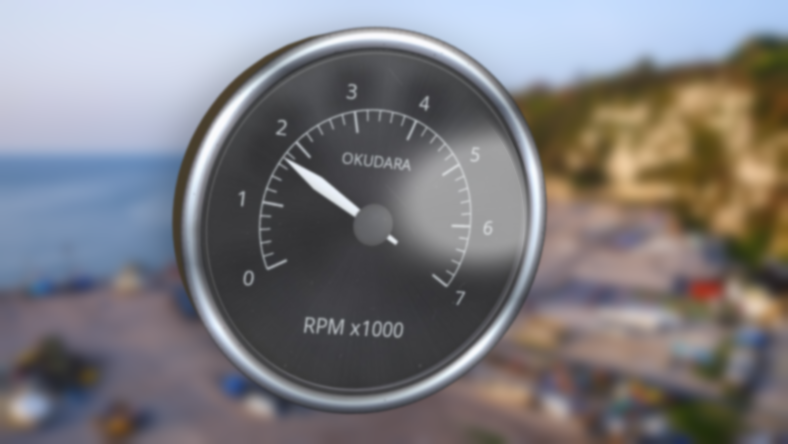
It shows {"value": 1700, "unit": "rpm"}
